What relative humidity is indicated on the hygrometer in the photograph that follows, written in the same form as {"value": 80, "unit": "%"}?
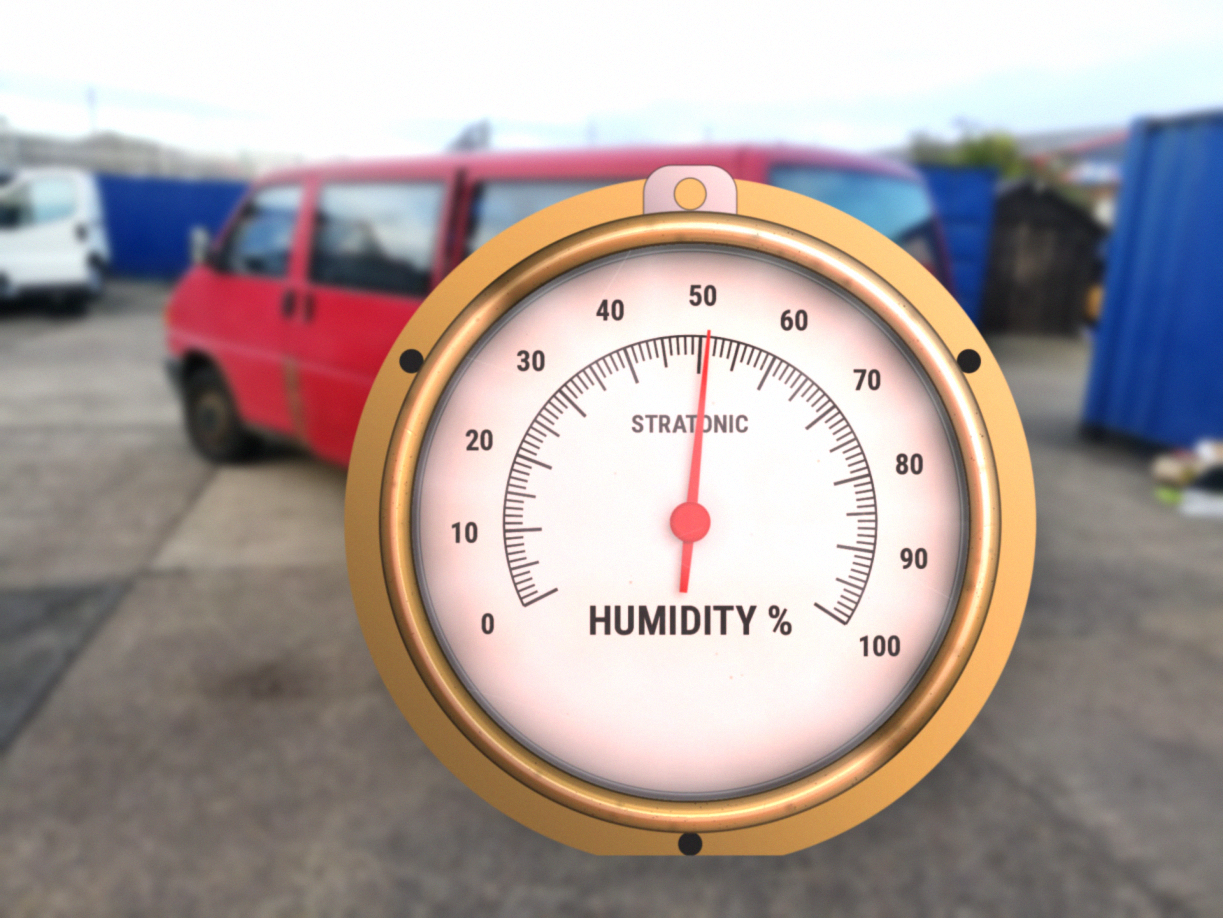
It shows {"value": 51, "unit": "%"}
